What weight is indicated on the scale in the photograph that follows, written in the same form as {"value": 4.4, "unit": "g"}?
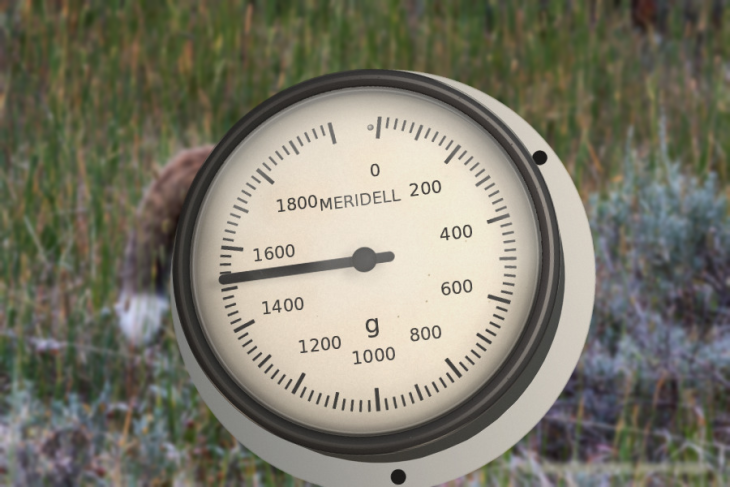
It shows {"value": 1520, "unit": "g"}
